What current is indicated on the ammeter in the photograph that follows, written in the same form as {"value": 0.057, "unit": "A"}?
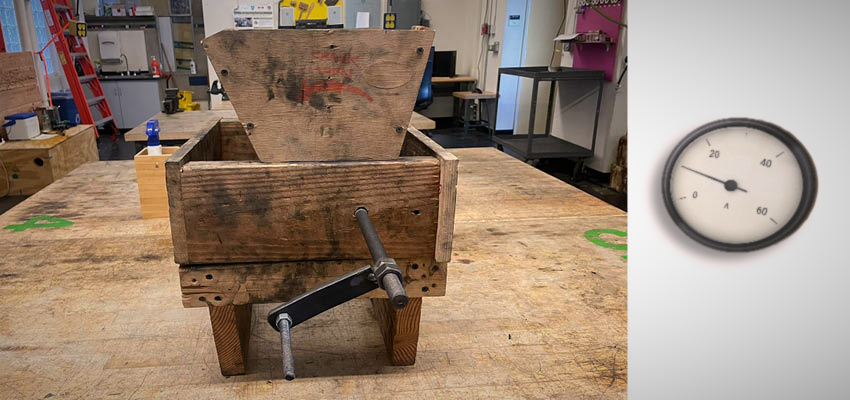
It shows {"value": 10, "unit": "A"}
